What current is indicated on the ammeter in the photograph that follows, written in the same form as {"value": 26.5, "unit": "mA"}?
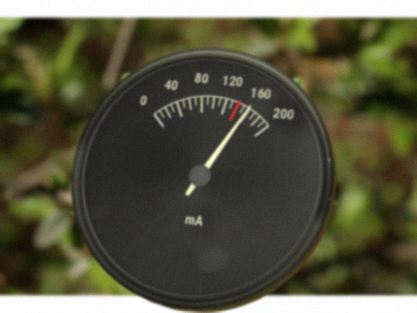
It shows {"value": 160, "unit": "mA"}
